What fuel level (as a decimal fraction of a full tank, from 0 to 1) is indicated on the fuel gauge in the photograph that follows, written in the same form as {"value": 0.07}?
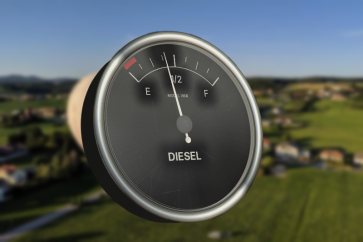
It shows {"value": 0.375}
